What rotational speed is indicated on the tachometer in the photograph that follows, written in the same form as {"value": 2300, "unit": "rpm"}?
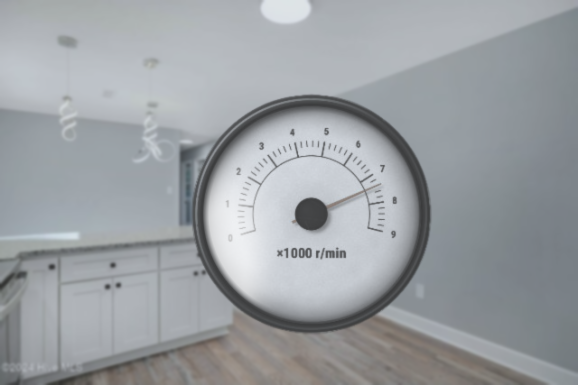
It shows {"value": 7400, "unit": "rpm"}
